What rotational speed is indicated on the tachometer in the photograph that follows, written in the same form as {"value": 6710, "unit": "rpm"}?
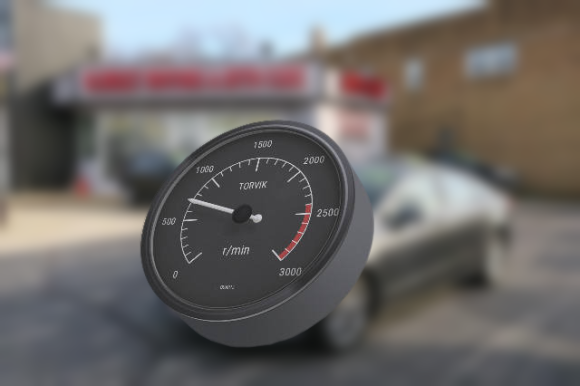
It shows {"value": 700, "unit": "rpm"}
